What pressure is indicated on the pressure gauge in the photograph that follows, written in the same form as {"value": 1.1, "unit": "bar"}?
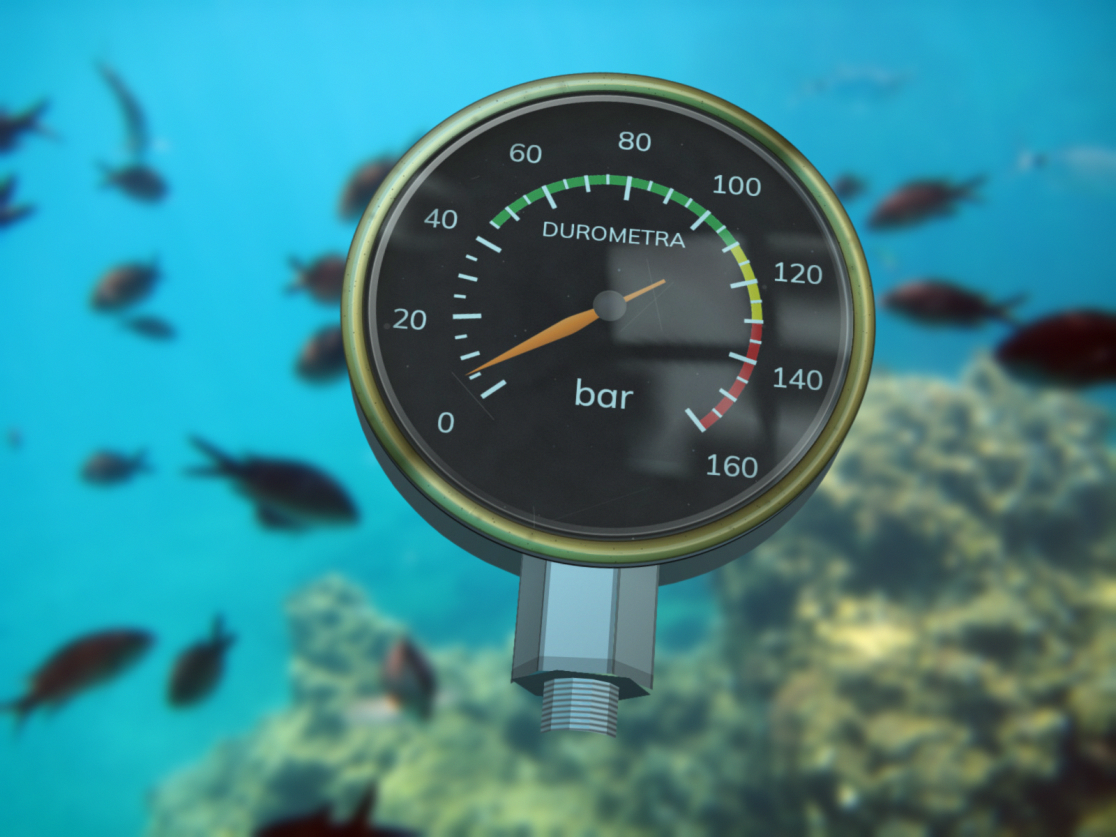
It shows {"value": 5, "unit": "bar"}
